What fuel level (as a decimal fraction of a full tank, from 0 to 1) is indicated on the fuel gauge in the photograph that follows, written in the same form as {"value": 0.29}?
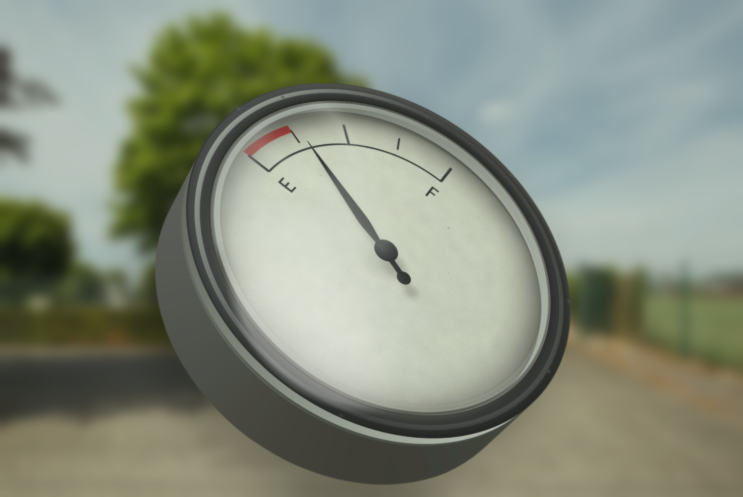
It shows {"value": 0.25}
